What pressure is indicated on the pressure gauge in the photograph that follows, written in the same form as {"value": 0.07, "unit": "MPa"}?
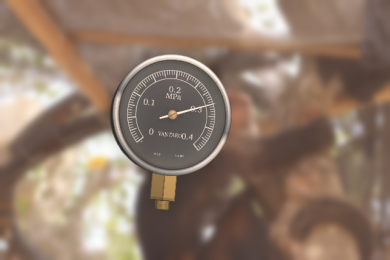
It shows {"value": 0.3, "unit": "MPa"}
